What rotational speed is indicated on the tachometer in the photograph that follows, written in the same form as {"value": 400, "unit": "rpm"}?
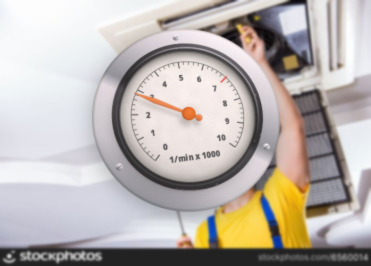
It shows {"value": 2800, "unit": "rpm"}
